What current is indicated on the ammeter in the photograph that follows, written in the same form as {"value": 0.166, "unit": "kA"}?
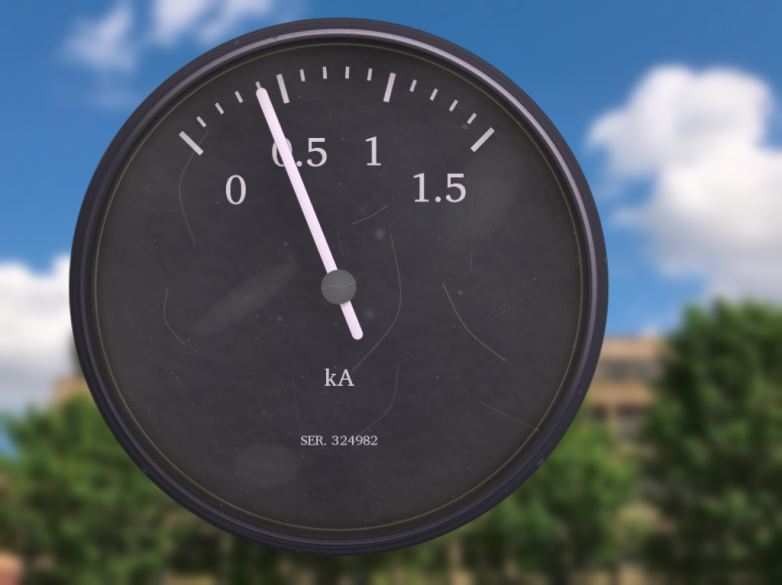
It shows {"value": 0.4, "unit": "kA"}
